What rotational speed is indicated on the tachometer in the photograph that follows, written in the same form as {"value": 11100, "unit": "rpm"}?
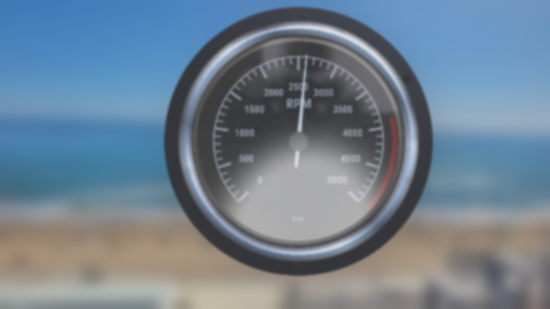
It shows {"value": 2600, "unit": "rpm"}
